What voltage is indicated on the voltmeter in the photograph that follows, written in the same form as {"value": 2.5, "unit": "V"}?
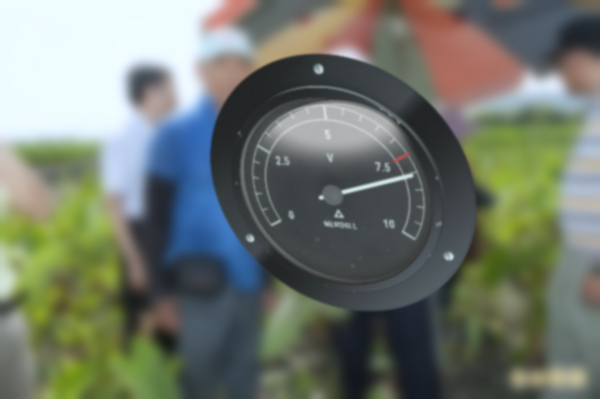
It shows {"value": 8, "unit": "V"}
